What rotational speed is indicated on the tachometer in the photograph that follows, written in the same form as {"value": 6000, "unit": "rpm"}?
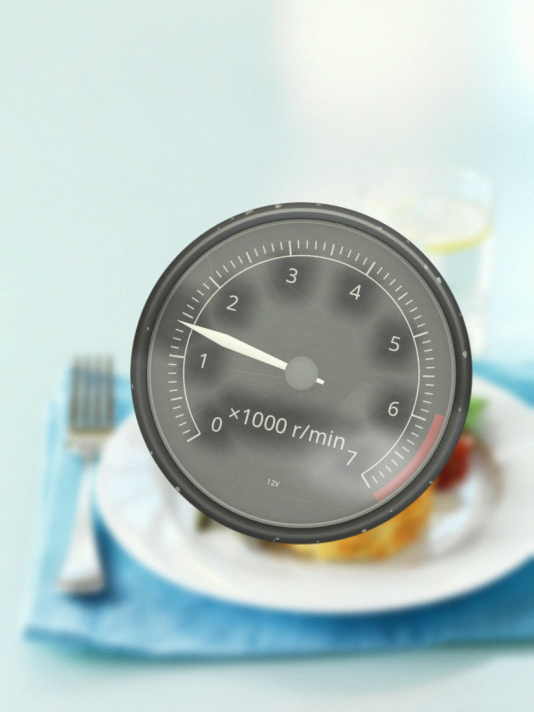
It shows {"value": 1400, "unit": "rpm"}
